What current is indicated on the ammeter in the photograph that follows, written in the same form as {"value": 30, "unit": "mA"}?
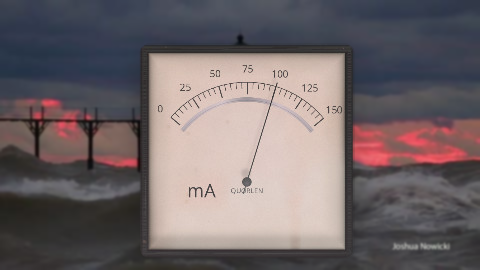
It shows {"value": 100, "unit": "mA"}
